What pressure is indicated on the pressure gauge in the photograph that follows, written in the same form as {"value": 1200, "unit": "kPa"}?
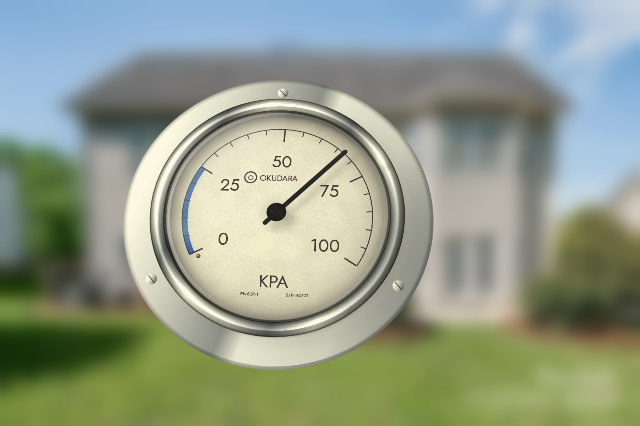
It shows {"value": 67.5, "unit": "kPa"}
